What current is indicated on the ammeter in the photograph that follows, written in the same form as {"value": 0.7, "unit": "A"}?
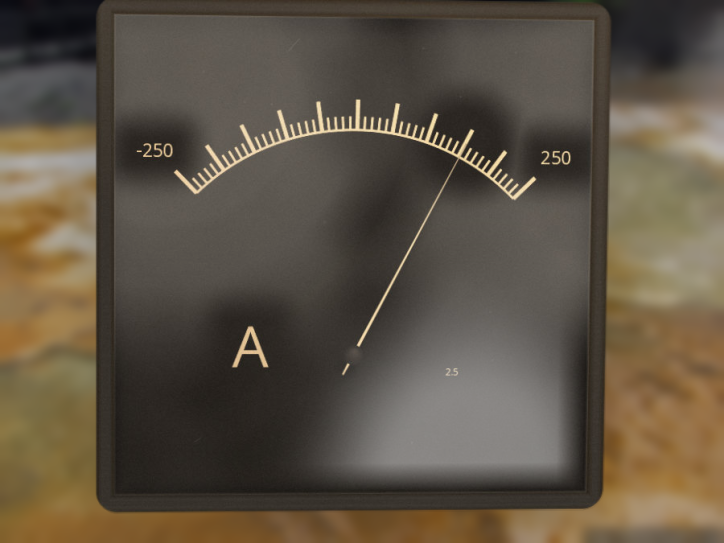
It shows {"value": 150, "unit": "A"}
